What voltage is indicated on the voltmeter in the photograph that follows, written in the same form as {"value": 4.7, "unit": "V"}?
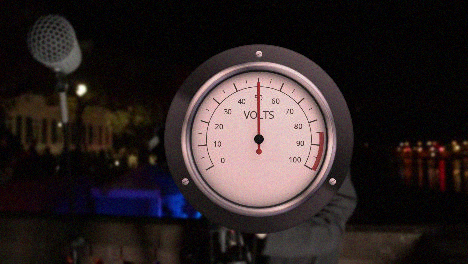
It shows {"value": 50, "unit": "V"}
